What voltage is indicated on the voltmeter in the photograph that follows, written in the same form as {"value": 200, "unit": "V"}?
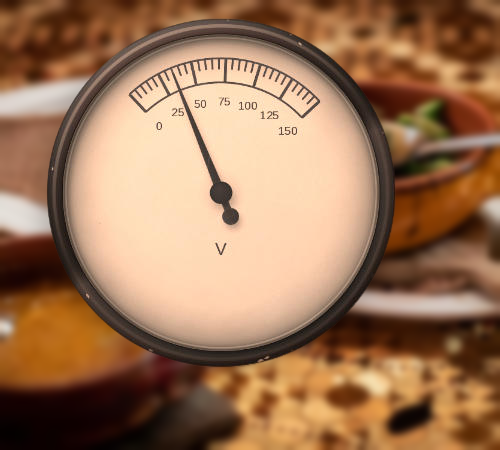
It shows {"value": 35, "unit": "V"}
